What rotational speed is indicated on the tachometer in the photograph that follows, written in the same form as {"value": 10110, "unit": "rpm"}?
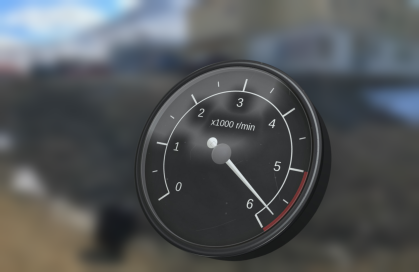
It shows {"value": 5750, "unit": "rpm"}
